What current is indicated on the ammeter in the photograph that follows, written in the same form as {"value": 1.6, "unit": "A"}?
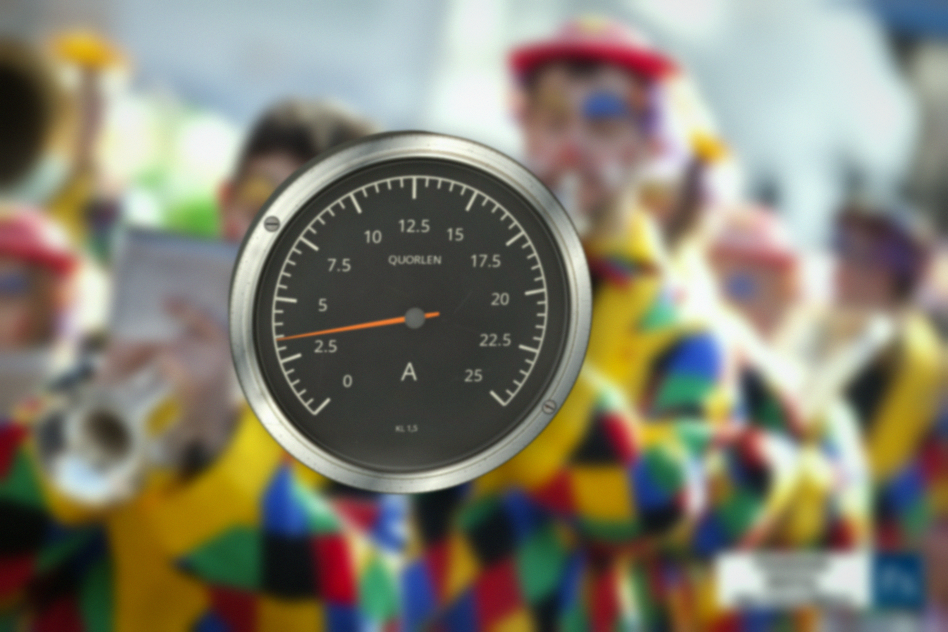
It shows {"value": 3.5, "unit": "A"}
